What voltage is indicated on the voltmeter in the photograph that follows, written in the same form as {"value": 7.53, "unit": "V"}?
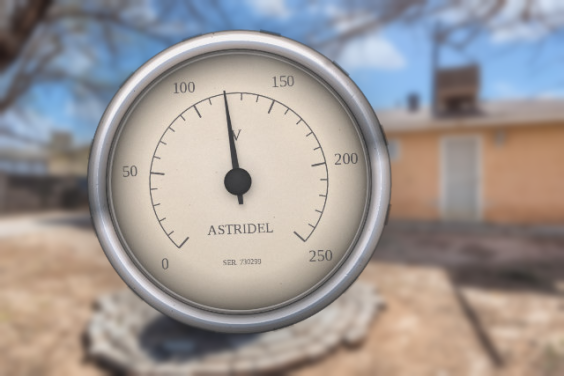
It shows {"value": 120, "unit": "V"}
